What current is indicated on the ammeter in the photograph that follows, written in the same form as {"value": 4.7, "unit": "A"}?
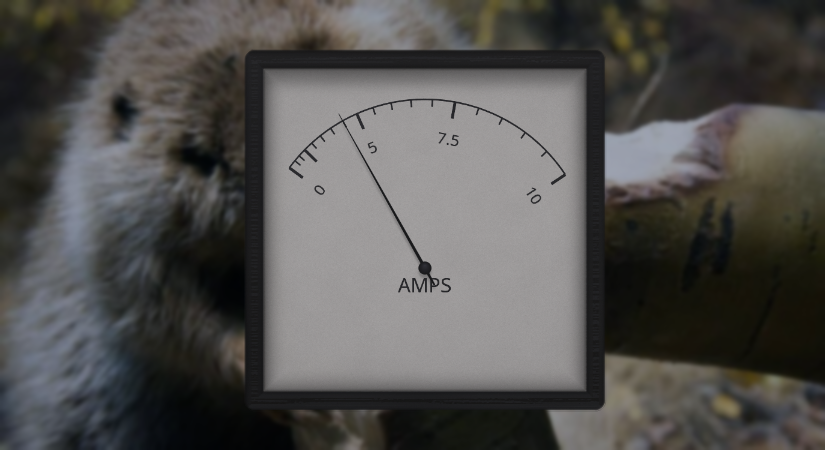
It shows {"value": 4.5, "unit": "A"}
